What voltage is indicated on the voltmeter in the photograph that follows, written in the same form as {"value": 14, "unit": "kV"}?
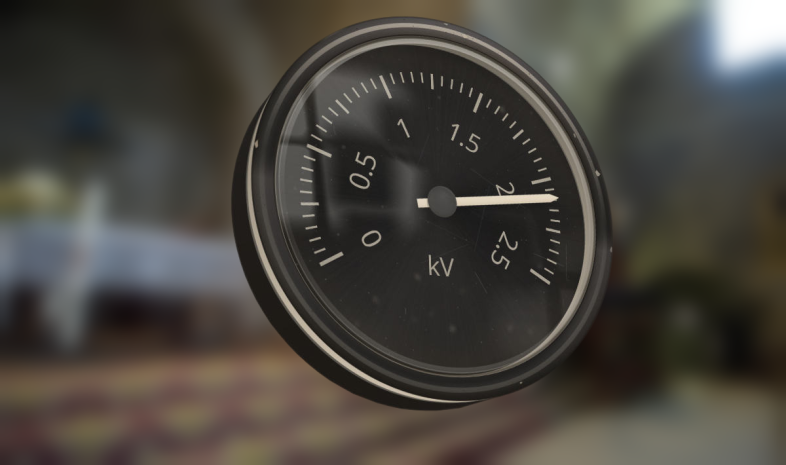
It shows {"value": 2.1, "unit": "kV"}
